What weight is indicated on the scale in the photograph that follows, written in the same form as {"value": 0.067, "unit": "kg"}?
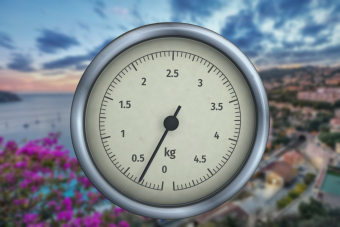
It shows {"value": 0.3, "unit": "kg"}
